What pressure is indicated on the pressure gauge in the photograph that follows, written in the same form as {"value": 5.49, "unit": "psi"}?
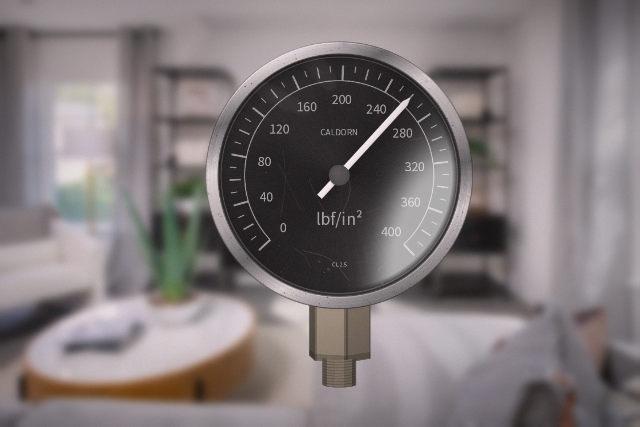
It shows {"value": 260, "unit": "psi"}
